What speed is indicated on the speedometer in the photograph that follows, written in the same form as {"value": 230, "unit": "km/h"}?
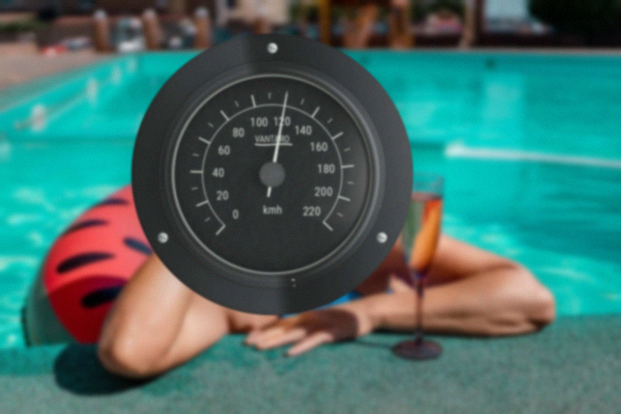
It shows {"value": 120, "unit": "km/h"}
